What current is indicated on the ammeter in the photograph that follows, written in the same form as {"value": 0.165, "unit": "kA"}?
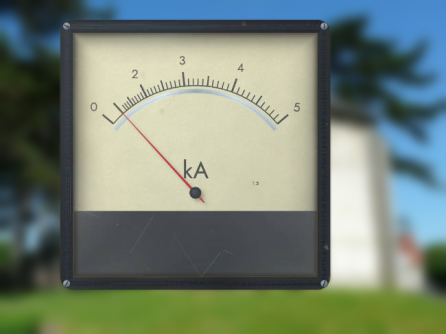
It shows {"value": 1, "unit": "kA"}
